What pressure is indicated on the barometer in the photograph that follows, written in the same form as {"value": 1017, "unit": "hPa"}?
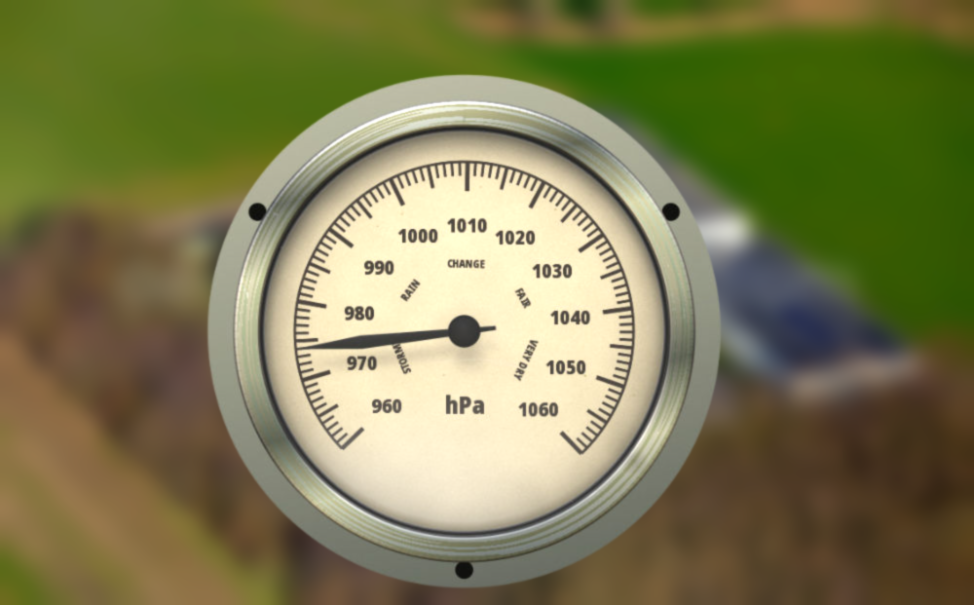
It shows {"value": 974, "unit": "hPa"}
